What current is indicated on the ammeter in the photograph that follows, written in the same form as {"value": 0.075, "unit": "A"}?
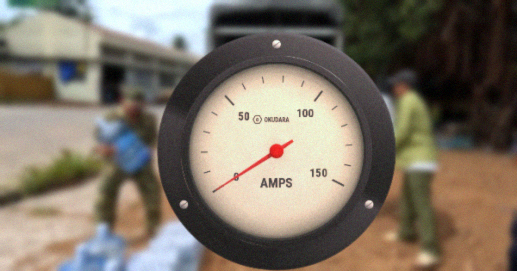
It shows {"value": 0, "unit": "A"}
